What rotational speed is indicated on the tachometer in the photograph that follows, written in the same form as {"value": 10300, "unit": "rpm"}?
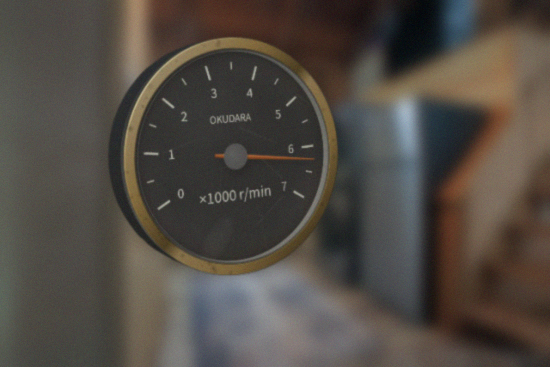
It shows {"value": 6250, "unit": "rpm"}
